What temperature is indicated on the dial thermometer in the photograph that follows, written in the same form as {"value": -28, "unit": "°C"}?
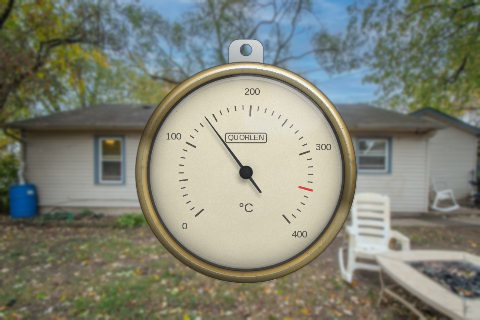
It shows {"value": 140, "unit": "°C"}
